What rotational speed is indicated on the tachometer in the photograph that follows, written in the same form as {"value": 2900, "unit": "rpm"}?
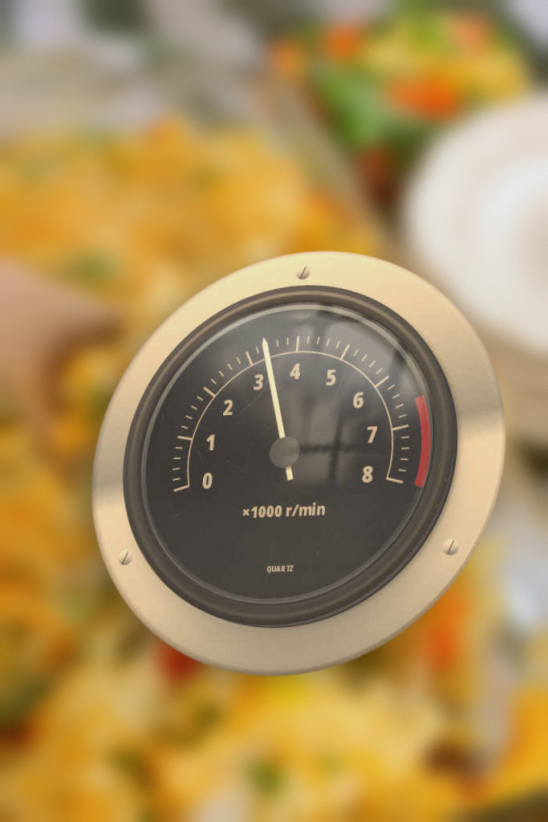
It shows {"value": 3400, "unit": "rpm"}
